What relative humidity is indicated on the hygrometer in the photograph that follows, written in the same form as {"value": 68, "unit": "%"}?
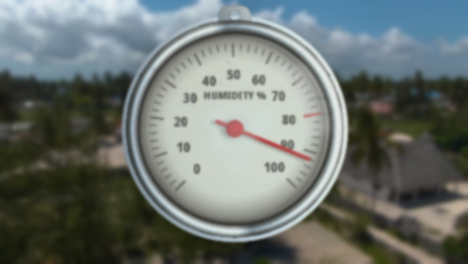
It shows {"value": 92, "unit": "%"}
